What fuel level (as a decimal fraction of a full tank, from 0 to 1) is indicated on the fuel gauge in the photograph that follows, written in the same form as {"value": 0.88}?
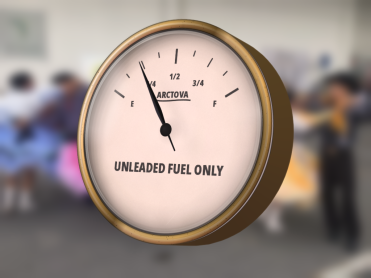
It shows {"value": 0.25}
